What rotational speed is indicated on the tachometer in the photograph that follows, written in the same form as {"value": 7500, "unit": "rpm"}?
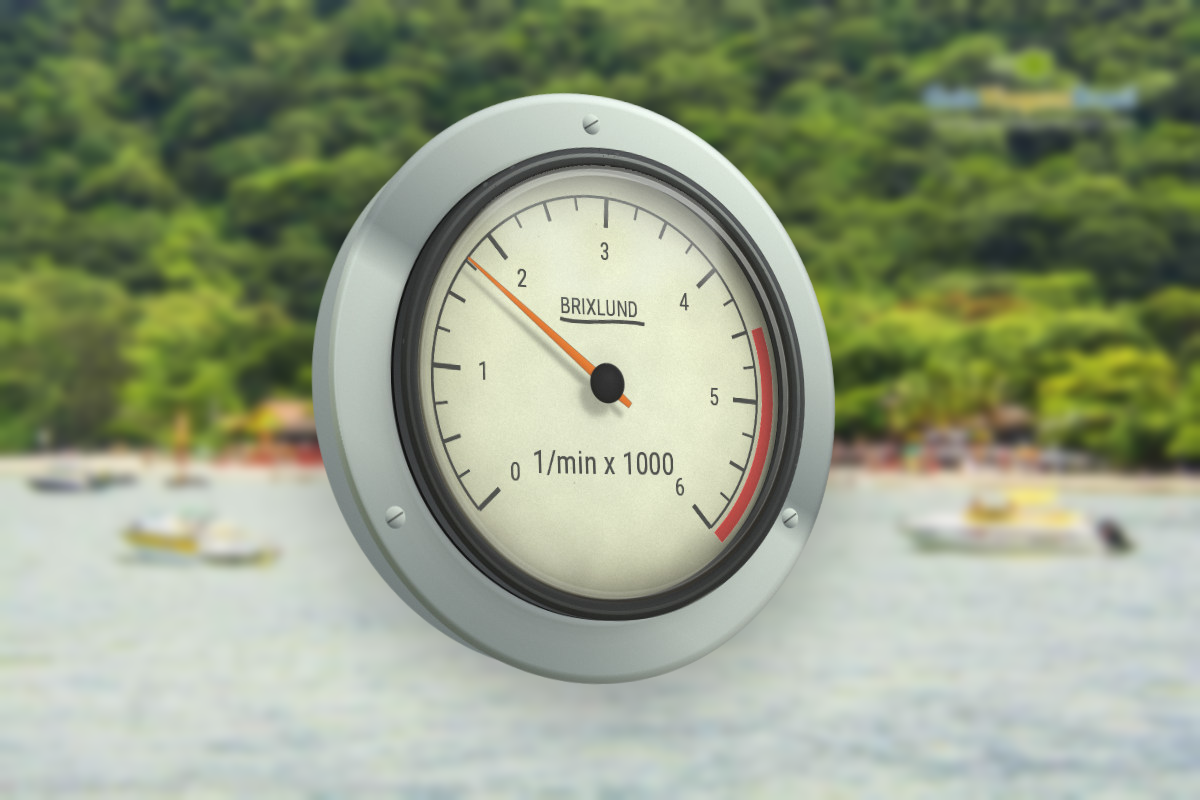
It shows {"value": 1750, "unit": "rpm"}
